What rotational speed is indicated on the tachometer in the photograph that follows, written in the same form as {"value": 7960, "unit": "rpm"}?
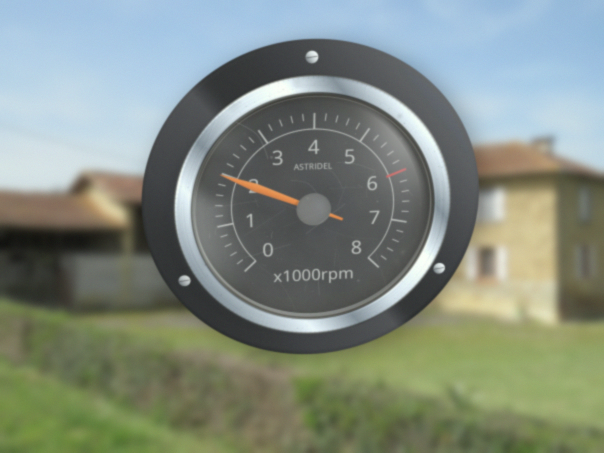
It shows {"value": 2000, "unit": "rpm"}
